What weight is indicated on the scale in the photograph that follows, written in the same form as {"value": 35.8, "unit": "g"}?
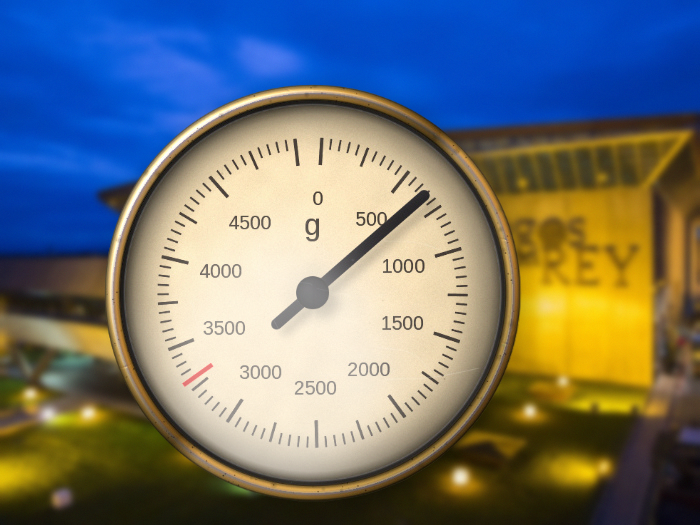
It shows {"value": 650, "unit": "g"}
